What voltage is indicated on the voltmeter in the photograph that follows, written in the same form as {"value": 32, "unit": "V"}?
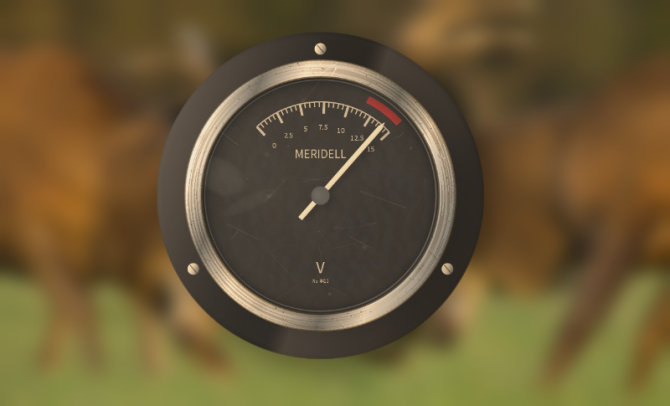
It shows {"value": 14, "unit": "V"}
